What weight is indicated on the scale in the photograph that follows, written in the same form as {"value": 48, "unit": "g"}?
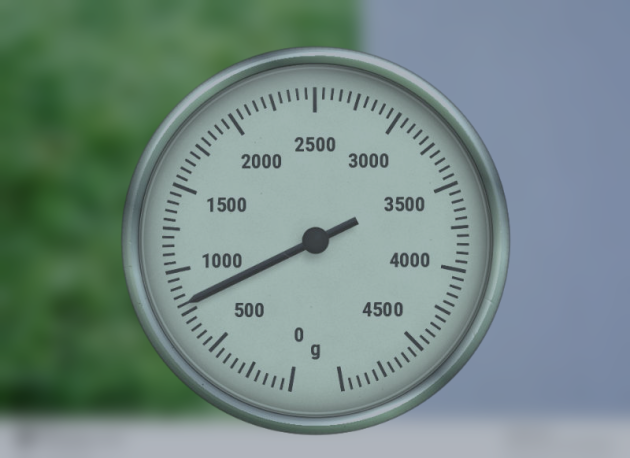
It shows {"value": 800, "unit": "g"}
